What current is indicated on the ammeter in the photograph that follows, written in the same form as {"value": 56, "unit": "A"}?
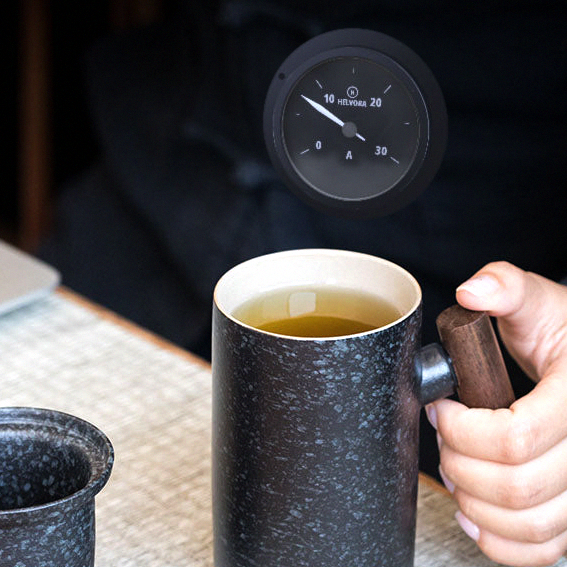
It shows {"value": 7.5, "unit": "A"}
